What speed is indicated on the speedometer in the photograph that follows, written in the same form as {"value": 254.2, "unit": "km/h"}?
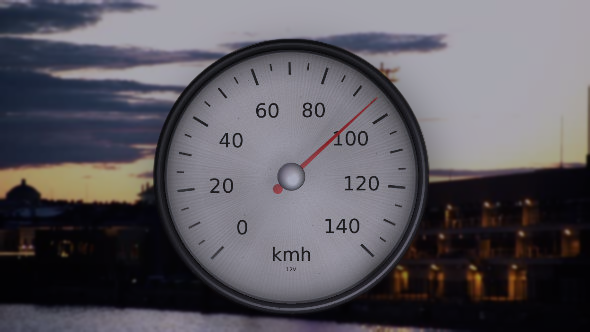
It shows {"value": 95, "unit": "km/h"}
